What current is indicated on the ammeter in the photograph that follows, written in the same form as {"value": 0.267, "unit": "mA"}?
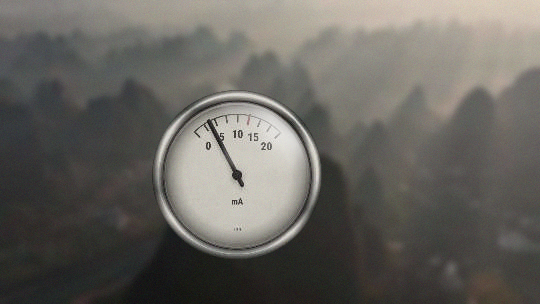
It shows {"value": 3.75, "unit": "mA"}
